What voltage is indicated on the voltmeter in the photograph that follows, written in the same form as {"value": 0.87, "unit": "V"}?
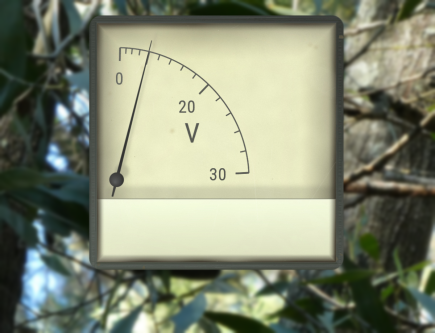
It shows {"value": 10, "unit": "V"}
